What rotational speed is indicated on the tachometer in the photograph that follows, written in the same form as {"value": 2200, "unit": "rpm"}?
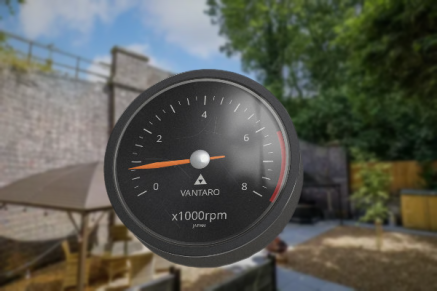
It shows {"value": 750, "unit": "rpm"}
